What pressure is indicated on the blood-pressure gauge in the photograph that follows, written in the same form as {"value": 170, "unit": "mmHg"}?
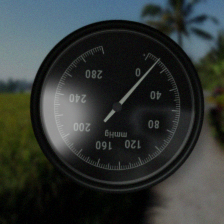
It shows {"value": 10, "unit": "mmHg"}
